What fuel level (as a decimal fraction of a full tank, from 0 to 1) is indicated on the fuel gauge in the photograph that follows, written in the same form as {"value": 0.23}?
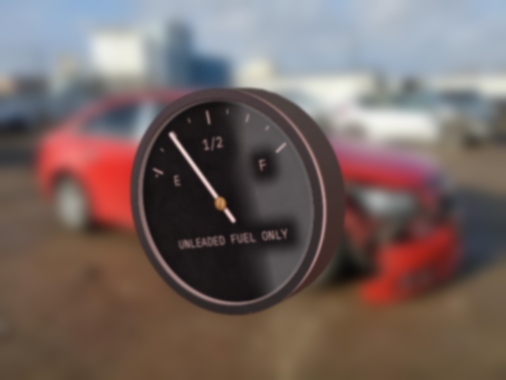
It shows {"value": 0.25}
